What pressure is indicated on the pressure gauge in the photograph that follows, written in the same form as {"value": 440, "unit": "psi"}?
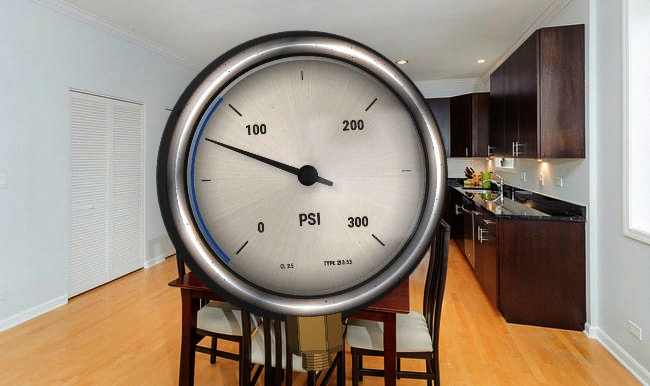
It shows {"value": 75, "unit": "psi"}
